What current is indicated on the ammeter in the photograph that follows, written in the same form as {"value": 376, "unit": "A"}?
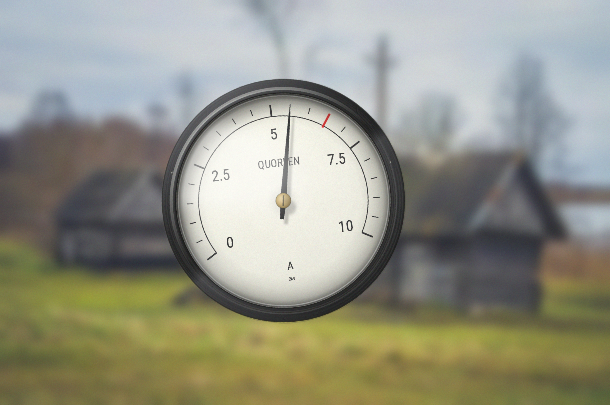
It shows {"value": 5.5, "unit": "A"}
